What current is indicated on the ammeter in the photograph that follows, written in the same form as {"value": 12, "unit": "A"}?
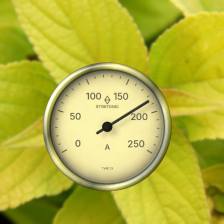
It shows {"value": 185, "unit": "A"}
